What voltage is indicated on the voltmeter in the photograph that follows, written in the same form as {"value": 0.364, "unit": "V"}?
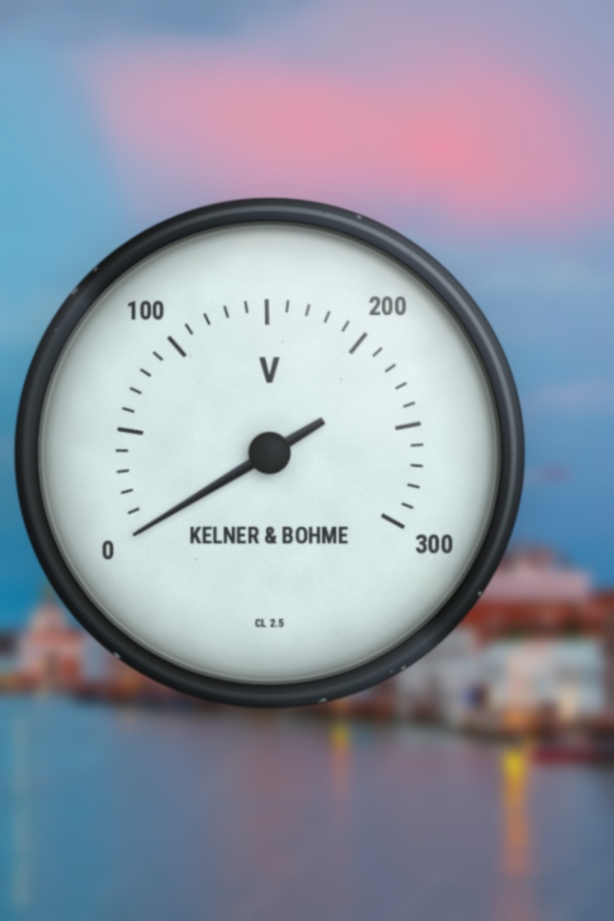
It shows {"value": 0, "unit": "V"}
